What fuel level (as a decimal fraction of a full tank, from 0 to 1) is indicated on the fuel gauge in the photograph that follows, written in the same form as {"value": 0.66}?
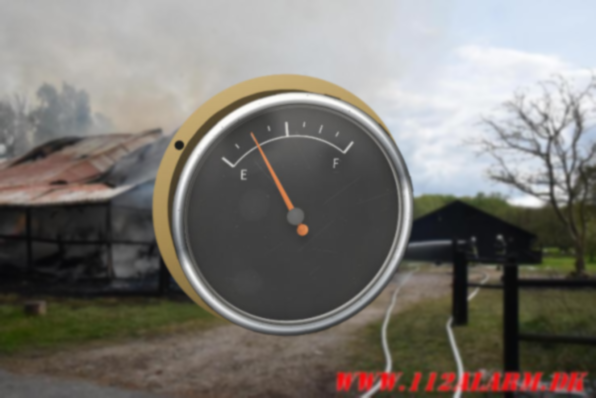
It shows {"value": 0.25}
